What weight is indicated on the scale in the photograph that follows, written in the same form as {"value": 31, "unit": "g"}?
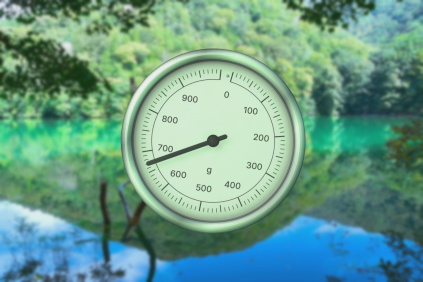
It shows {"value": 670, "unit": "g"}
